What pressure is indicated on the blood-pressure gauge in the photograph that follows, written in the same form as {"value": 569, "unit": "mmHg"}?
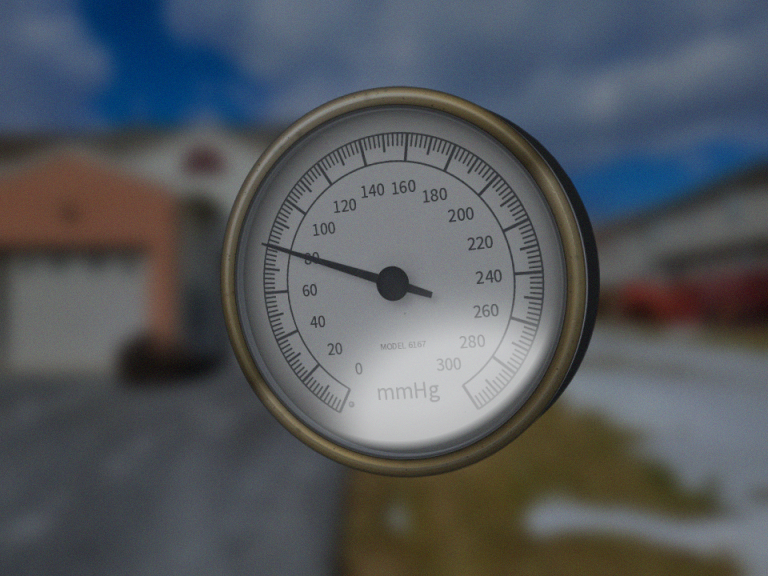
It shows {"value": 80, "unit": "mmHg"}
